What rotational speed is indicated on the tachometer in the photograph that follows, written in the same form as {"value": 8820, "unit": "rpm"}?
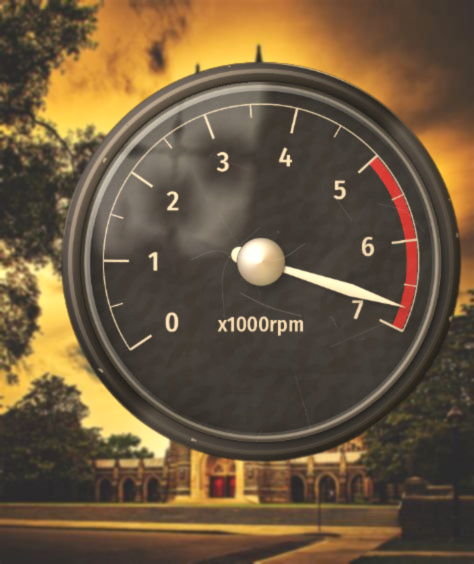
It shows {"value": 6750, "unit": "rpm"}
